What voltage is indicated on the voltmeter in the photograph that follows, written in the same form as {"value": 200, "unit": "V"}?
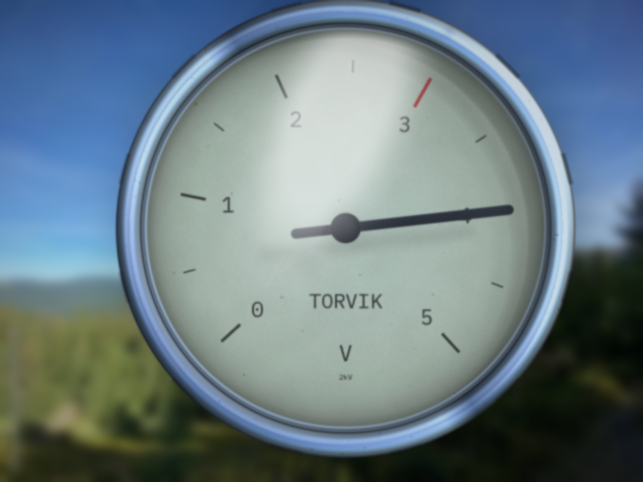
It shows {"value": 4, "unit": "V"}
